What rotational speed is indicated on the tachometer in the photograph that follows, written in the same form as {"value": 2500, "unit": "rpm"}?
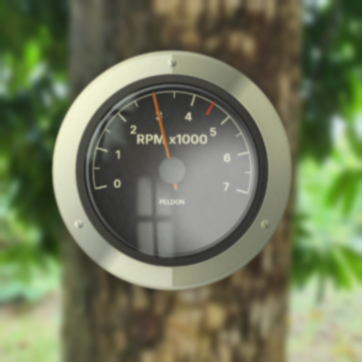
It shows {"value": 3000, "unit": "rpm"}
